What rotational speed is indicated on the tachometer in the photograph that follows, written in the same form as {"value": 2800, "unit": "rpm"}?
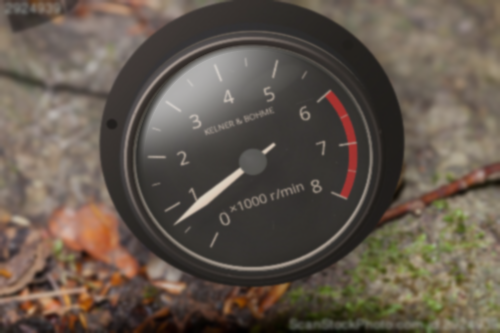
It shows {"value": 750, "unit": "rpm"}
